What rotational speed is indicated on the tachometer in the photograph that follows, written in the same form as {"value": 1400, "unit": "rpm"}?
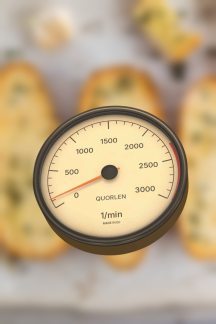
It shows {"value": 100, "unit": "rpm"}
